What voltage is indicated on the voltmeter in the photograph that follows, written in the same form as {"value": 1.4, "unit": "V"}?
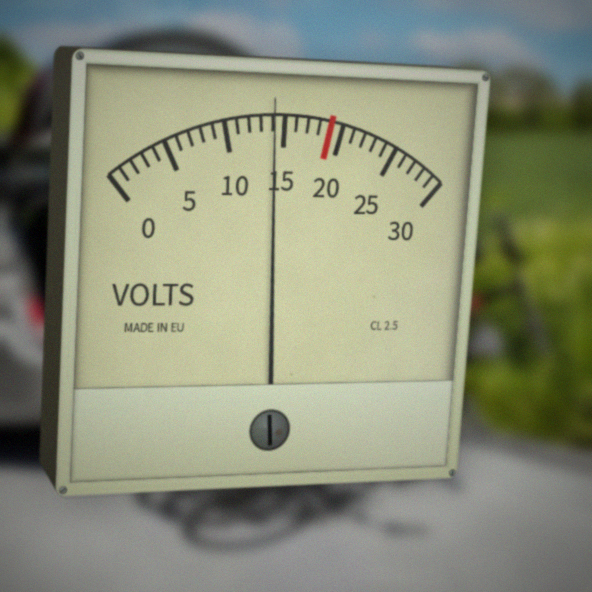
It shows {"value": 14, "unit": "V"}
